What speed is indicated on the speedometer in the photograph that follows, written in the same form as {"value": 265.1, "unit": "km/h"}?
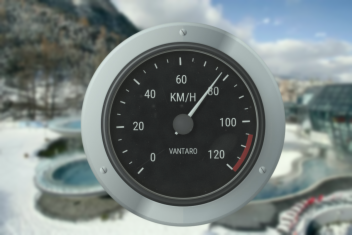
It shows {"value": 77.5, "unit": "km/h"}
